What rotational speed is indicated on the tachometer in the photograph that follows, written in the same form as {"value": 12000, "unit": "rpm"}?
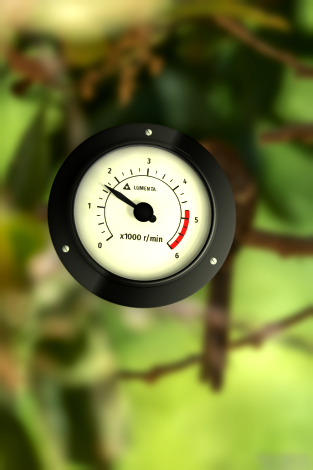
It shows {"value": 1625, "unit": "rpm"}
